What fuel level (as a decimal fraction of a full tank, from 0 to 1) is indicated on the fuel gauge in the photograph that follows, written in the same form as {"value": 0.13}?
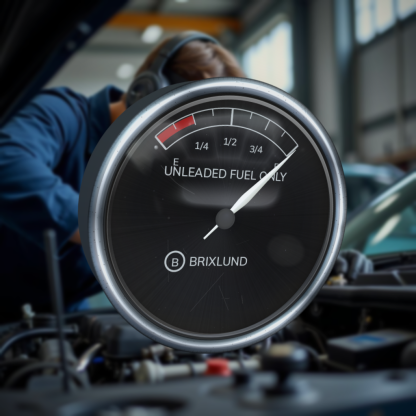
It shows {"value": 1}
